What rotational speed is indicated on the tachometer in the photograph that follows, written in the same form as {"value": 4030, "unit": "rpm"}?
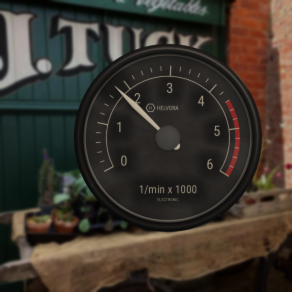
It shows {"value": 1800, "unit": "rpm"}
